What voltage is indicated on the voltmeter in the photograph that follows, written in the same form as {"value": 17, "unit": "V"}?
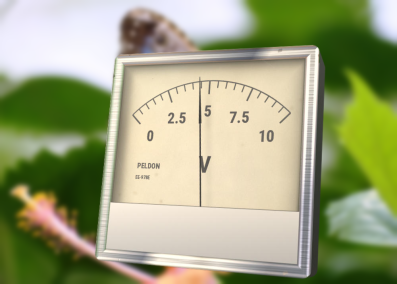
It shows {"value": 4.5, "unit": "V"}
